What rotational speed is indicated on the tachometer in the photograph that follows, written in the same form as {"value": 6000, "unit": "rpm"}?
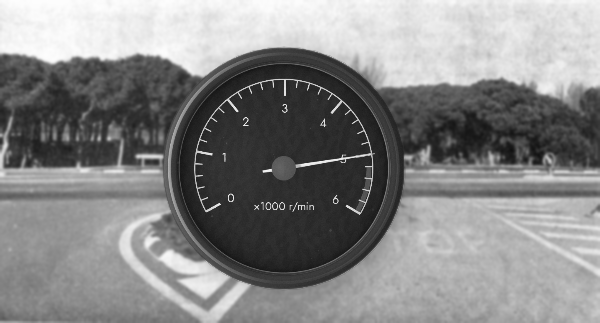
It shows {"value": 5000, "unit": "rpm"}
